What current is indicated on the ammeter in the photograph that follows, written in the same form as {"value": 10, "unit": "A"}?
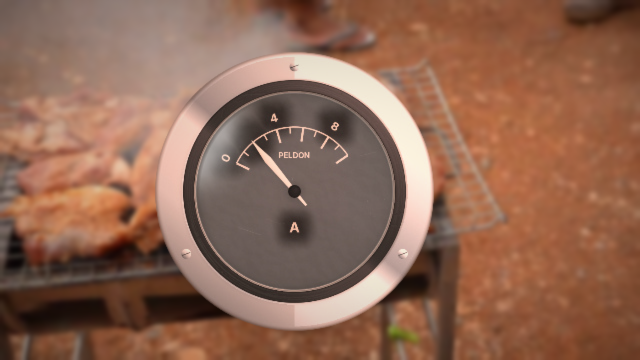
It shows {"value": 2, "unit": "A"}
